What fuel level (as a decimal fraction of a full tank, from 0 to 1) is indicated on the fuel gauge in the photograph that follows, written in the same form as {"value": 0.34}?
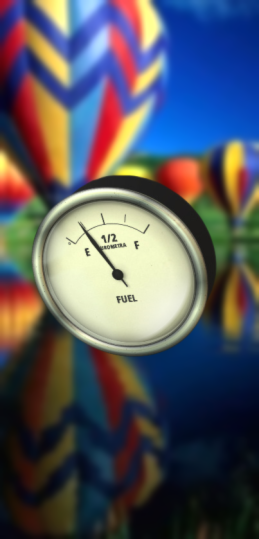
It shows {"value": 0.25}
